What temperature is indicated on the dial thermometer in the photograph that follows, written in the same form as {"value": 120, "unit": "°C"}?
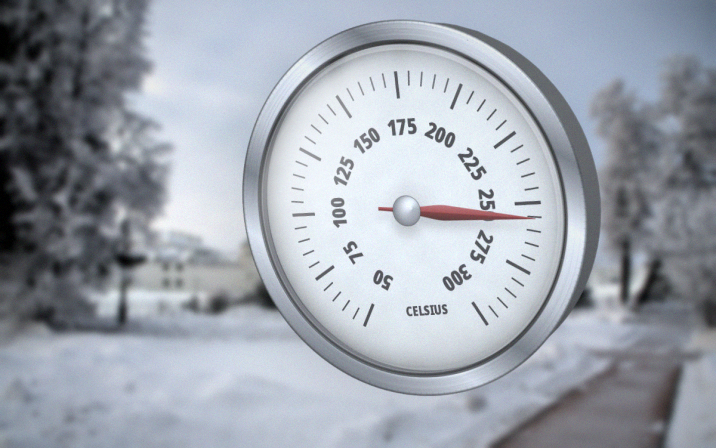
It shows {"value": 255, "unit": "°C"}
